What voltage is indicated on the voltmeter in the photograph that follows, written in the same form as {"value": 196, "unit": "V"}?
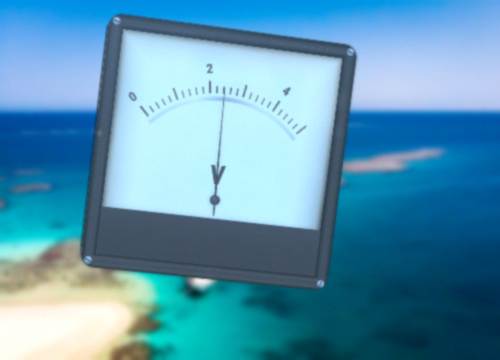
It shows {"value": 2.4, "unit": "V"}
